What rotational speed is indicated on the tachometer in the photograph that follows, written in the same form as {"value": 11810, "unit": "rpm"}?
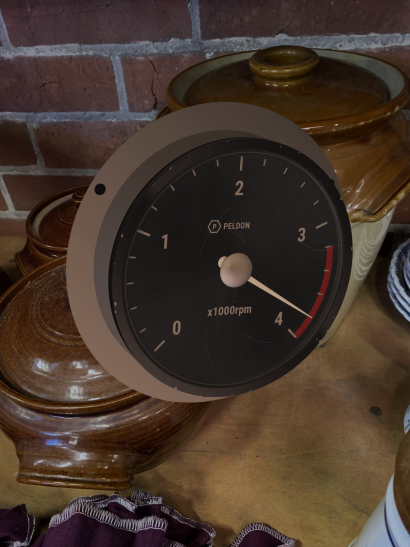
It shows {"value": 3800, "unit": "rpm"}
